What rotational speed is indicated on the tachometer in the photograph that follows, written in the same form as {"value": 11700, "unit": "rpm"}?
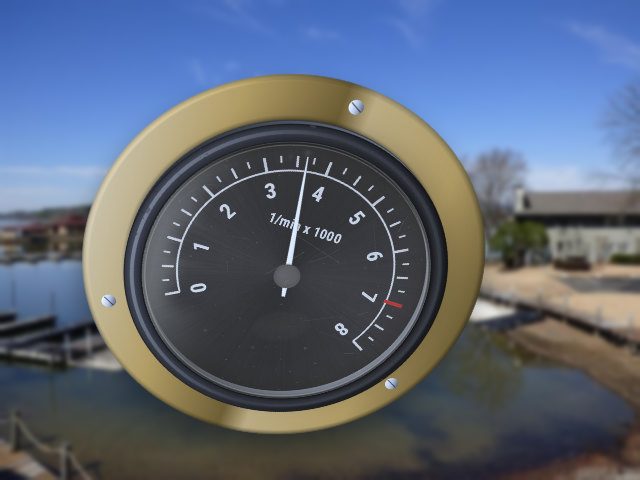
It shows {"value": 3625, "unit": "rpm"}
